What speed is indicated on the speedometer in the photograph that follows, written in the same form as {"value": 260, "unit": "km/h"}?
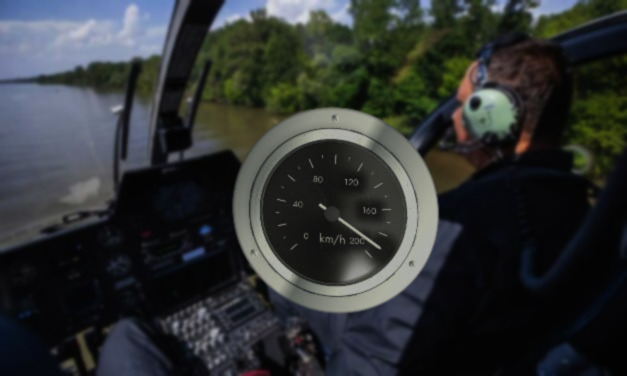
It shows {"value": 190, "unit": "km/h"}
